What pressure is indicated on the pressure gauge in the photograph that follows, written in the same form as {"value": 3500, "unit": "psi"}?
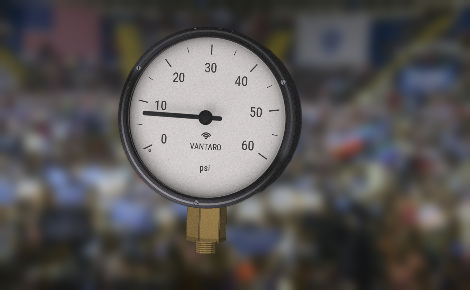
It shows {"value": 7.5, "unit": "psi"}
